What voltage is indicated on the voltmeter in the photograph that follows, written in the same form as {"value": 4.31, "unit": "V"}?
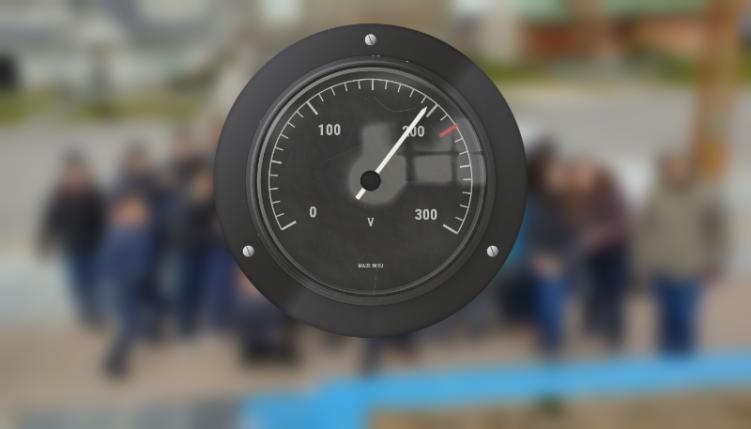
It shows {"value": 195, "unit": "V"}
